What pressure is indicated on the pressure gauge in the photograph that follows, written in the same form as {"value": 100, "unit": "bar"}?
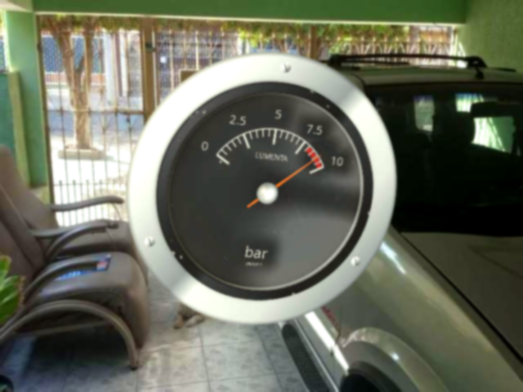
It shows {"value": 9, "unit": "bar"}
